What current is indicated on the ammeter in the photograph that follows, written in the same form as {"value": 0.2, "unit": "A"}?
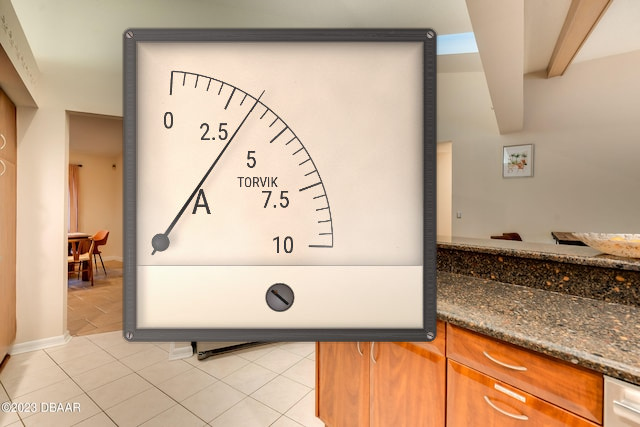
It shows {"value": 3.5, "unit": "A"}
